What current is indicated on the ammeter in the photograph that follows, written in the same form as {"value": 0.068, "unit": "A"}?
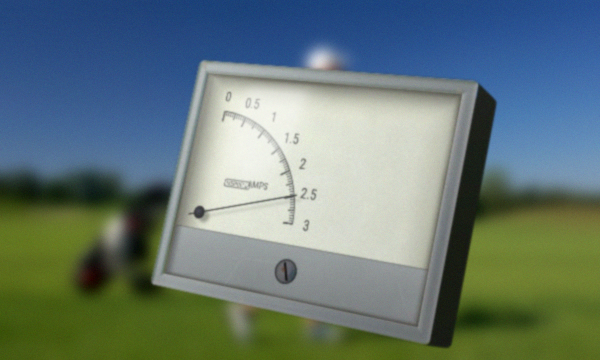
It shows {"value": 2.5, "unit": "A"}
